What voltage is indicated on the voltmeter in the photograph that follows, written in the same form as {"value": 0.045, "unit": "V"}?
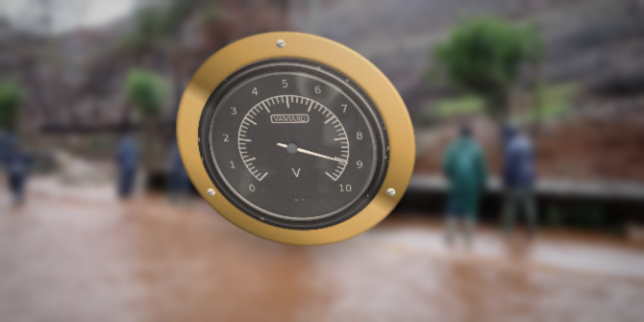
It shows {"value": 9, "unit": "V"}
